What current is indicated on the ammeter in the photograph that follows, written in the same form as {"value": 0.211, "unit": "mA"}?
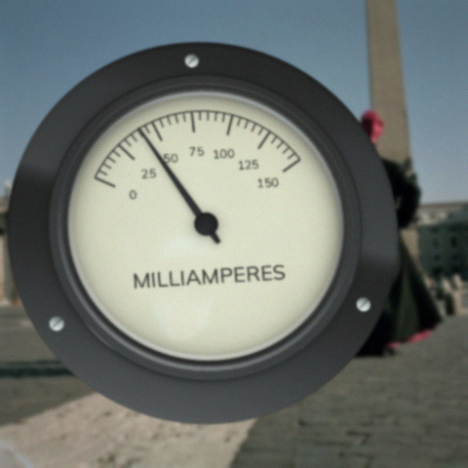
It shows {"value": 40, "unit": "mA"}
